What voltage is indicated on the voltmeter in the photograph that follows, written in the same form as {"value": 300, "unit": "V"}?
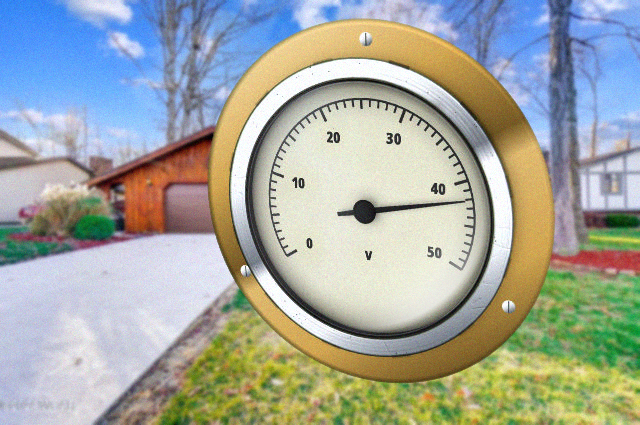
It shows {"value": 42, "unit": "V"}
